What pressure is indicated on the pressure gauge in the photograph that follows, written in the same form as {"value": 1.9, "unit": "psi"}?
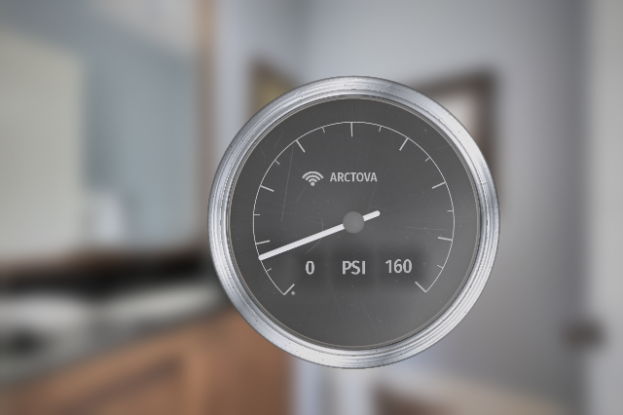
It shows {"value": 15, "unit": "psi"}
